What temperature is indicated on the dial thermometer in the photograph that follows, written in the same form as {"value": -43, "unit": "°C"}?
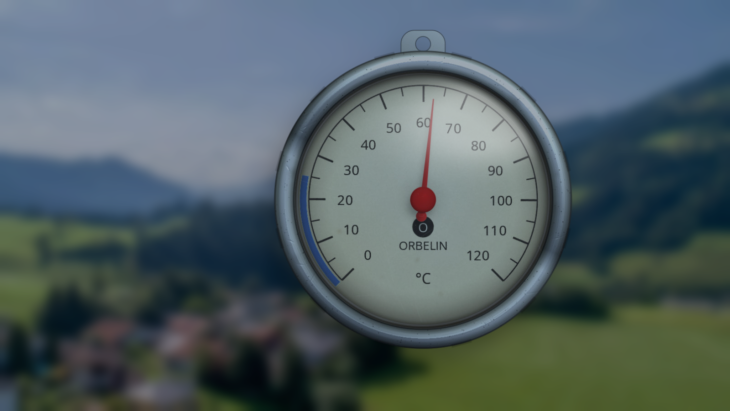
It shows {"value": 62.5, "unit": "°C"}
